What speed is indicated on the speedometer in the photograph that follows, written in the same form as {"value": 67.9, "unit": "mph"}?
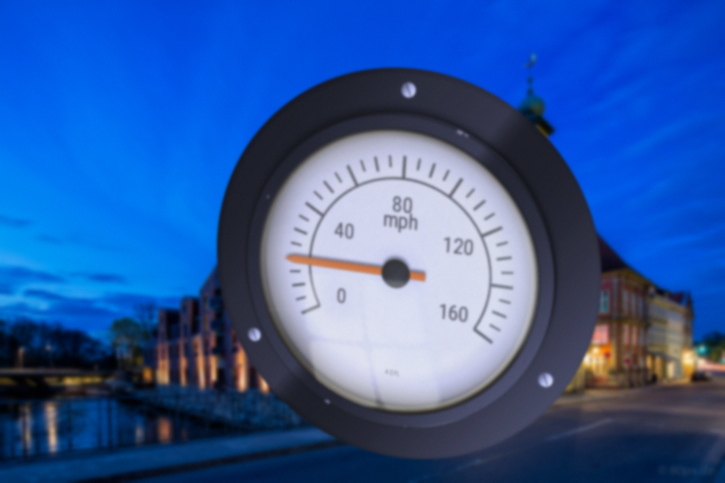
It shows {"value": 20, "unit": "mph"}
